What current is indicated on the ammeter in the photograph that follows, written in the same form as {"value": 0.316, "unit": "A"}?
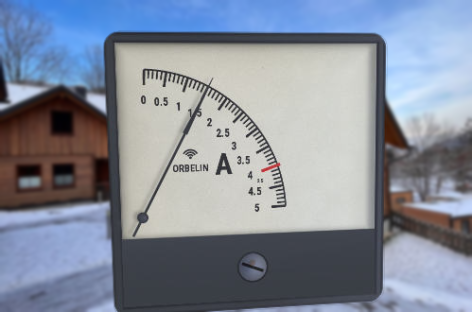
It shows {"value": 1.5, "unit": "A"}
